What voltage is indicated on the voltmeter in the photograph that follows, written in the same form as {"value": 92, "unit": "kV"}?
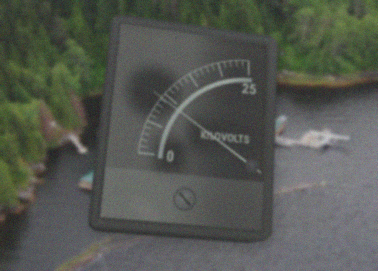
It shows {"value": 9, "unit": "kV"}
